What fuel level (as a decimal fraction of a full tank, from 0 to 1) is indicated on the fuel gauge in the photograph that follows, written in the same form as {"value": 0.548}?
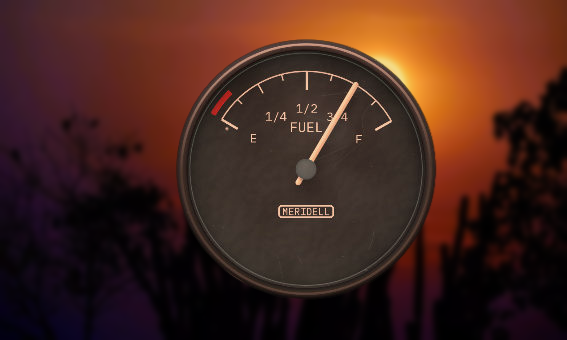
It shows {"value": 0.75}
